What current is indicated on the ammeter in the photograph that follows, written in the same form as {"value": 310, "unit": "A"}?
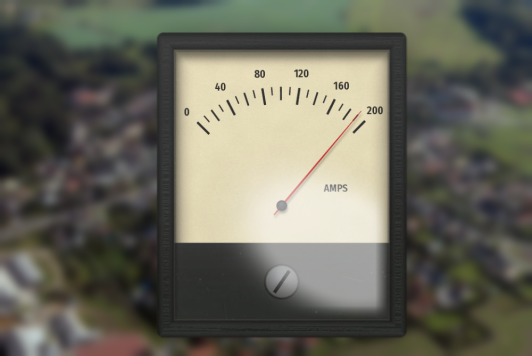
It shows {"value": 190, "unit": "A"}
